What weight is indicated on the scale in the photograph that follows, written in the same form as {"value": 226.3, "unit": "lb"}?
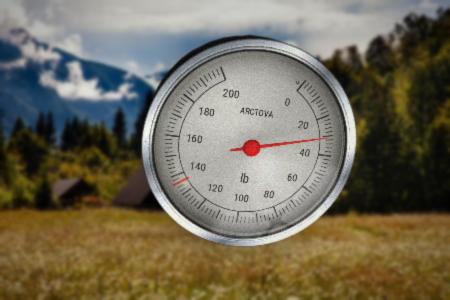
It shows {"value": 30, "unit": "lb"}
